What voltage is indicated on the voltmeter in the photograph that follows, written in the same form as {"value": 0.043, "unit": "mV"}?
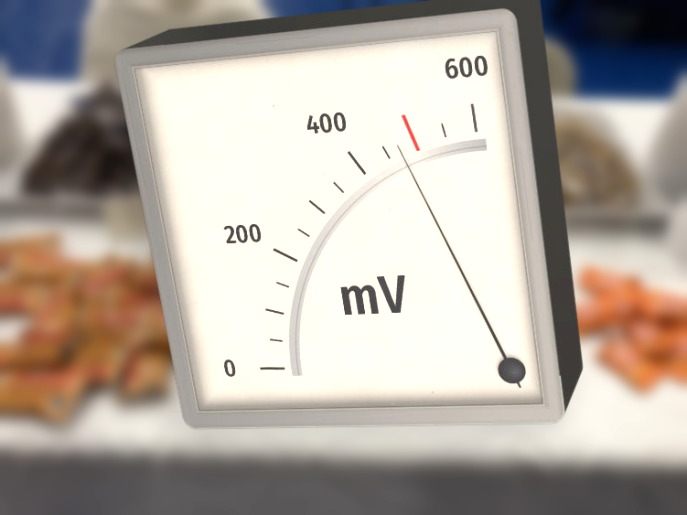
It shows {"value": 475, "unit": "mV"}
